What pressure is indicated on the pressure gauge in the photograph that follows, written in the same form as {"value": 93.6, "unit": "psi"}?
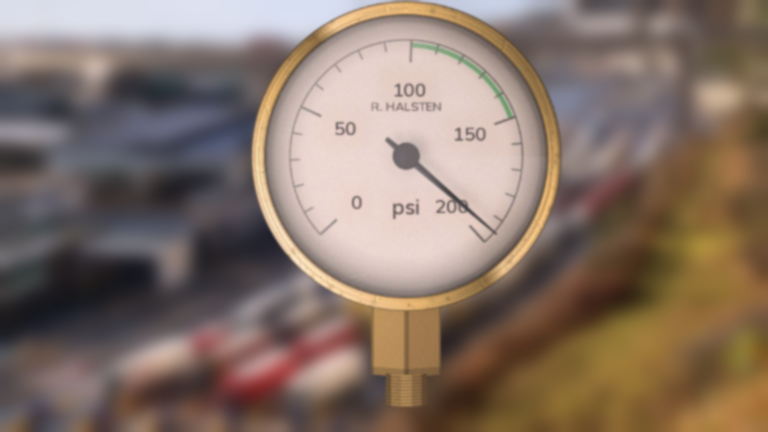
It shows {"value": 195, "unit": "psi"}
